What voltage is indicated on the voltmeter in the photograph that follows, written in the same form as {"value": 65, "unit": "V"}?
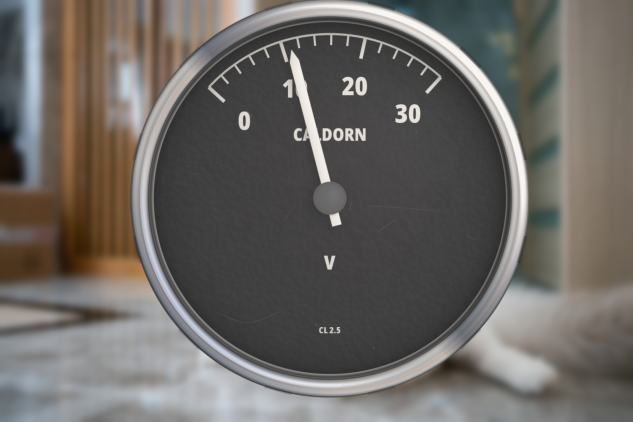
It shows {"value": 11, "unit": "V"}
